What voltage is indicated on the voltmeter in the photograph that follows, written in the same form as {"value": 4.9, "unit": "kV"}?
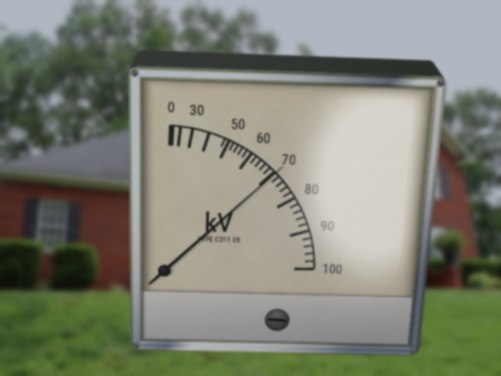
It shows {"value": 70, "unit": "kV"}
